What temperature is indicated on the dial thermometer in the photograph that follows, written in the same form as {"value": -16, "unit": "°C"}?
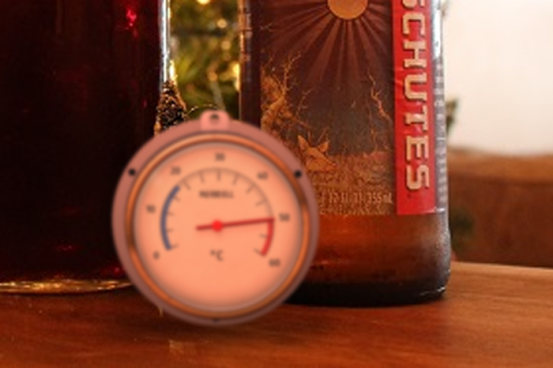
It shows {"value": 50, "unit": "°C"}
